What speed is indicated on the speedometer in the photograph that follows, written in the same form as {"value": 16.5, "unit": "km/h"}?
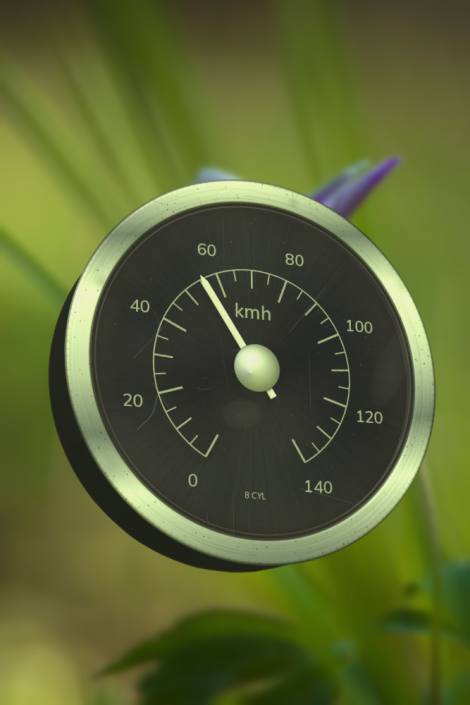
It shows {"value": 55, "unit": "km/h"}
